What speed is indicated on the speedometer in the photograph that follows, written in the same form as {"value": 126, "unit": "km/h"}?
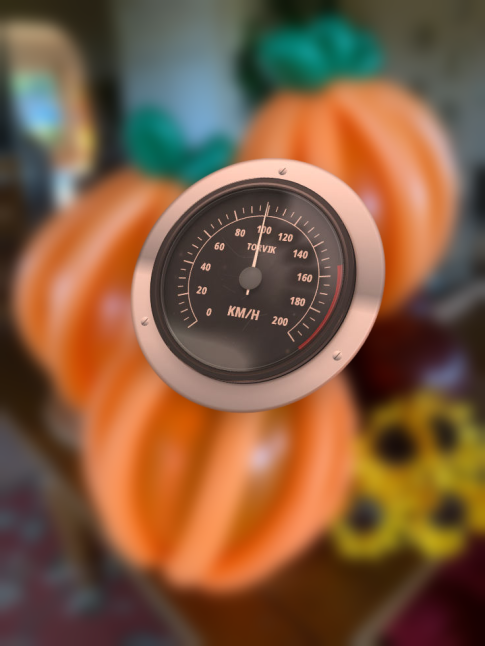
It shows {"value": 100, "unit": "km/h"}
